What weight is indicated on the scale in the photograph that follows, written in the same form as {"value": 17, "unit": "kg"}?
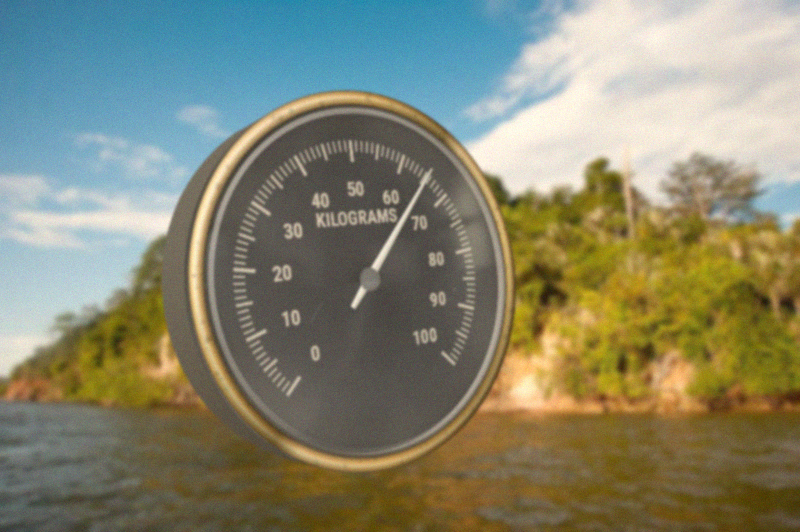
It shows {"value": 65, "unit": "kg"}
